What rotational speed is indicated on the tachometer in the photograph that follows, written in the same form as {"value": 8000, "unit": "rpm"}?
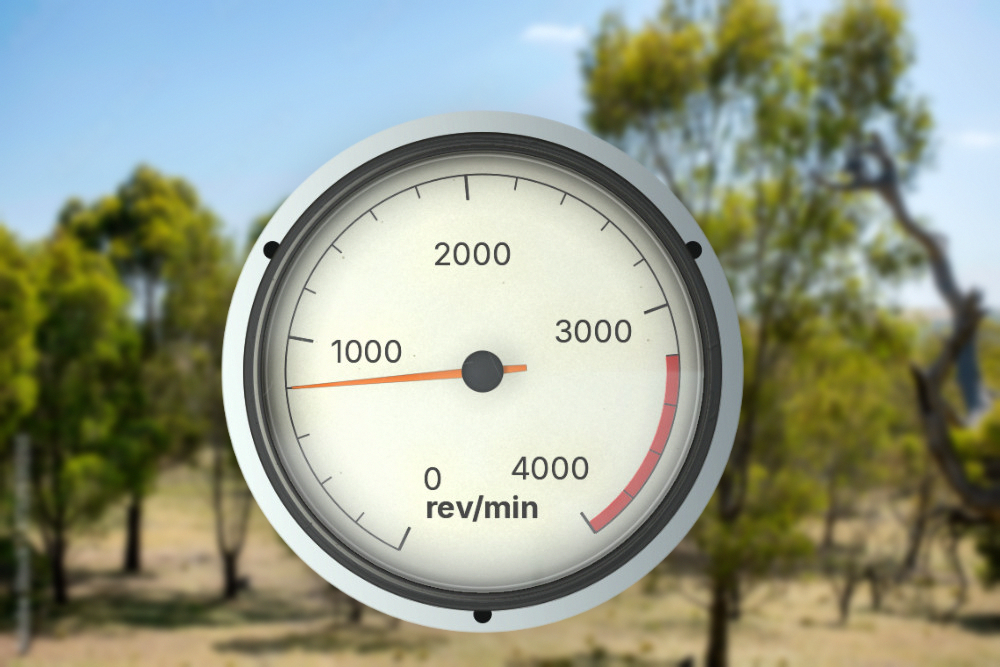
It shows {"value": 800, "unit": "rpm"}
